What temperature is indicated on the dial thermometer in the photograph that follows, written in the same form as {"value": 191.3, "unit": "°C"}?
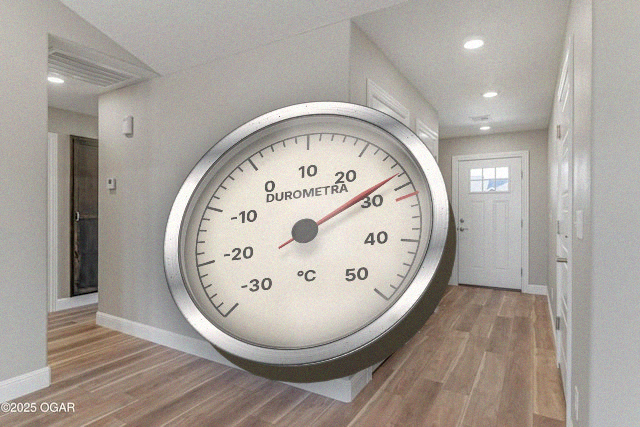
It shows {"value": 28, "unit": "°C"}
